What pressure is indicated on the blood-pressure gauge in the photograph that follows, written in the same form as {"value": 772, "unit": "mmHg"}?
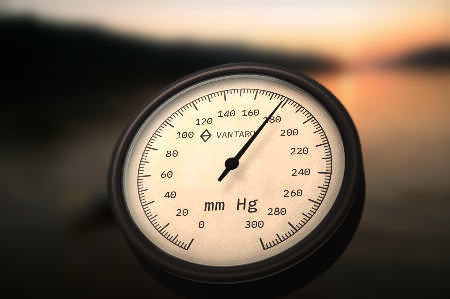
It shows {"value": 180, "unit": "mmHg"}
